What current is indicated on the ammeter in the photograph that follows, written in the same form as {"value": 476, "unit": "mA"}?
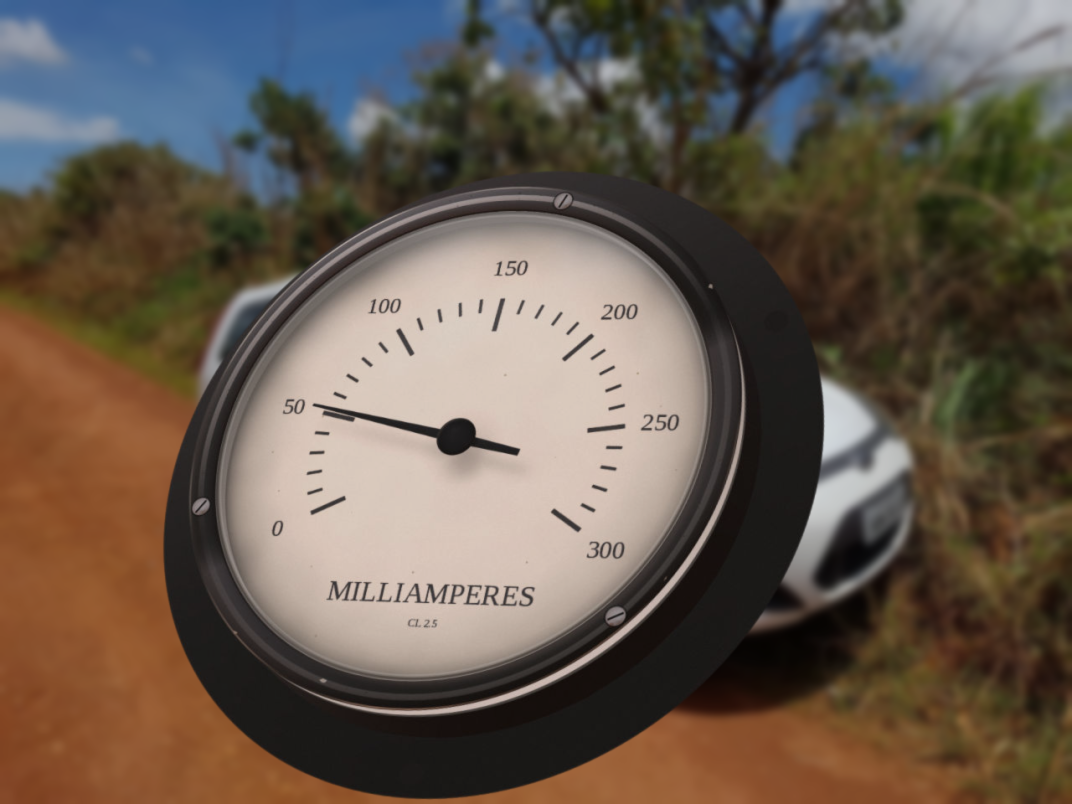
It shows {"value": 50, "unit": "mA"}
